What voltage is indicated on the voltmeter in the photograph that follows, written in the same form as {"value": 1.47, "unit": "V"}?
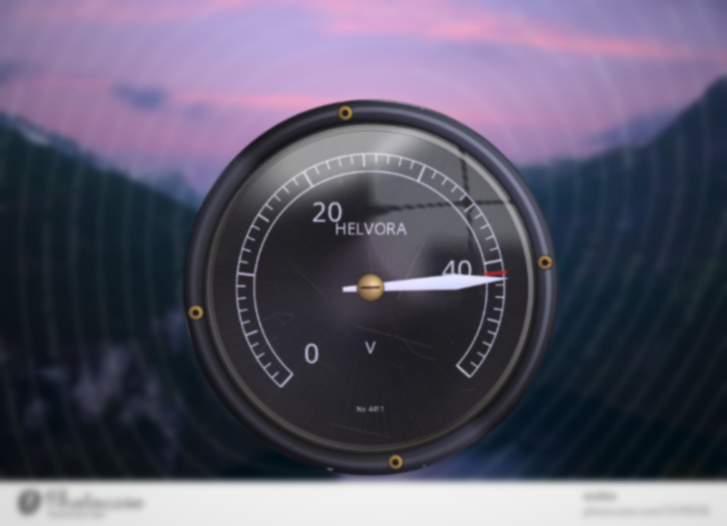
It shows {"value": 41.5, "unit": "V"}
